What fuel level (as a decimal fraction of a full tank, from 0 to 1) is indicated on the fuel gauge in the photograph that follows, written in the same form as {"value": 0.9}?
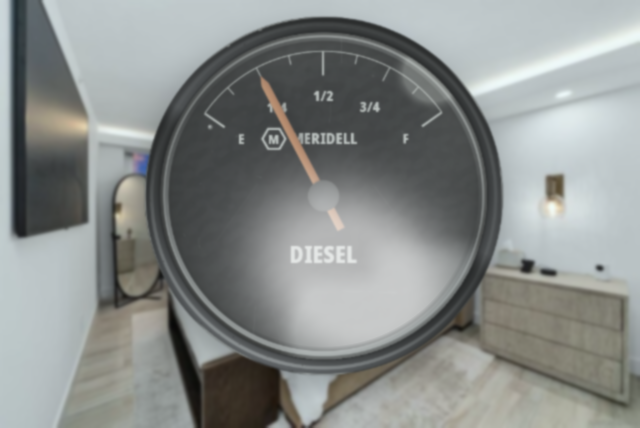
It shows {"value": 0.25}
